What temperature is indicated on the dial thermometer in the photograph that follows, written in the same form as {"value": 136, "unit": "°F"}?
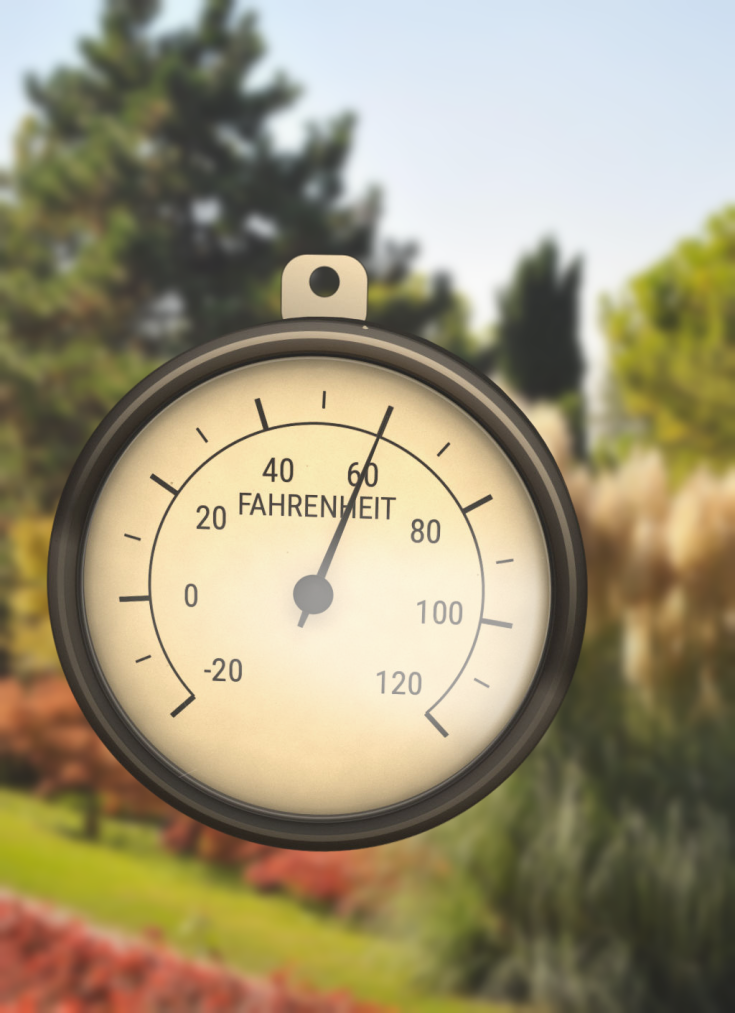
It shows {"value": 60, "unit": "°F"}
